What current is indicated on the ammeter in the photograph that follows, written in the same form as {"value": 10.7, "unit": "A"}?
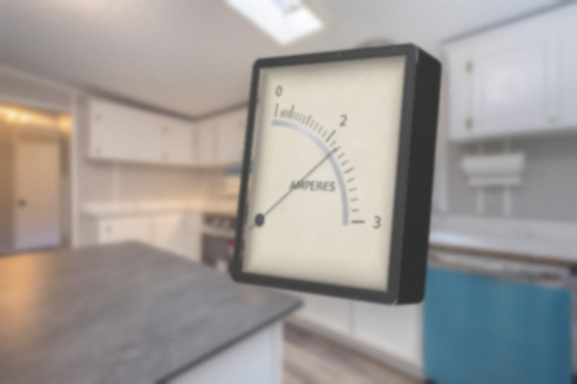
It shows {"value": 2.2, "unit": "A"}
